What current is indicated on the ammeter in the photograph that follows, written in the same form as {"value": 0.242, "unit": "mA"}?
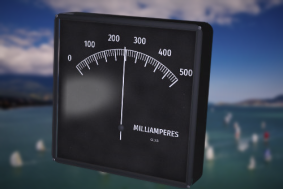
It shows {"value": 250, "unit": "mA"}
